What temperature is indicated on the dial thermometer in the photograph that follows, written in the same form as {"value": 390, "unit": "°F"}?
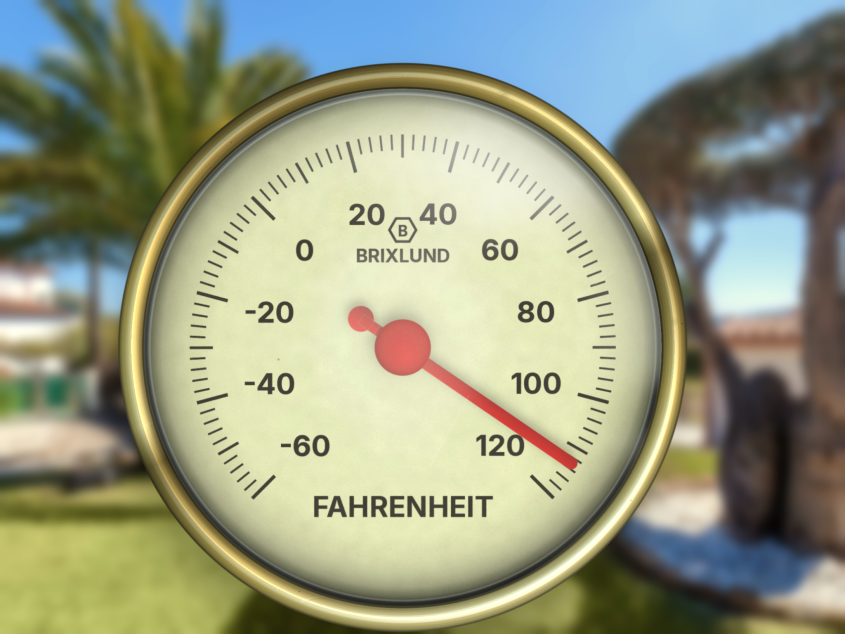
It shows {"value": 113, "unit": "°F"}
